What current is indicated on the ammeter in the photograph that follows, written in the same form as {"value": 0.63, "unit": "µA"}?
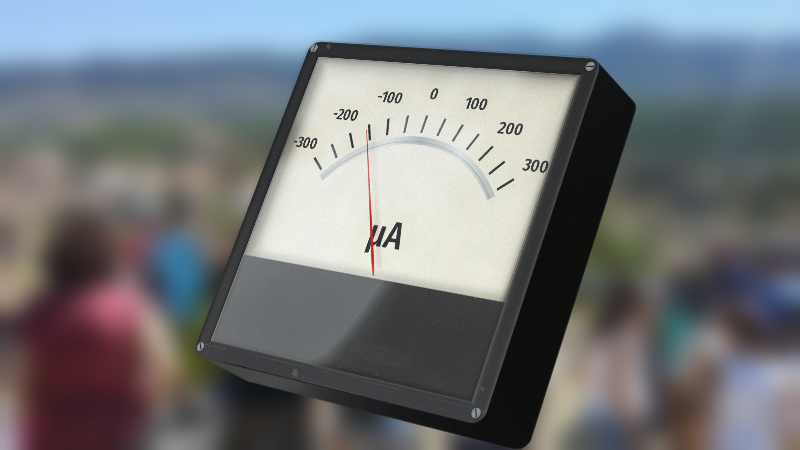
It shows {"value": -150, "unit": "µA"}
